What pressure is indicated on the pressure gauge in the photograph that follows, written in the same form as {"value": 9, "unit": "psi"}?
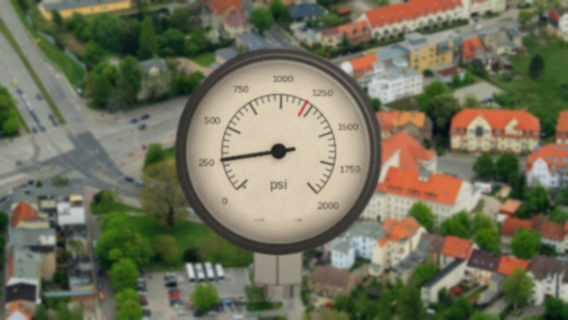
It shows {"value": 250, "unit": "psi"}
